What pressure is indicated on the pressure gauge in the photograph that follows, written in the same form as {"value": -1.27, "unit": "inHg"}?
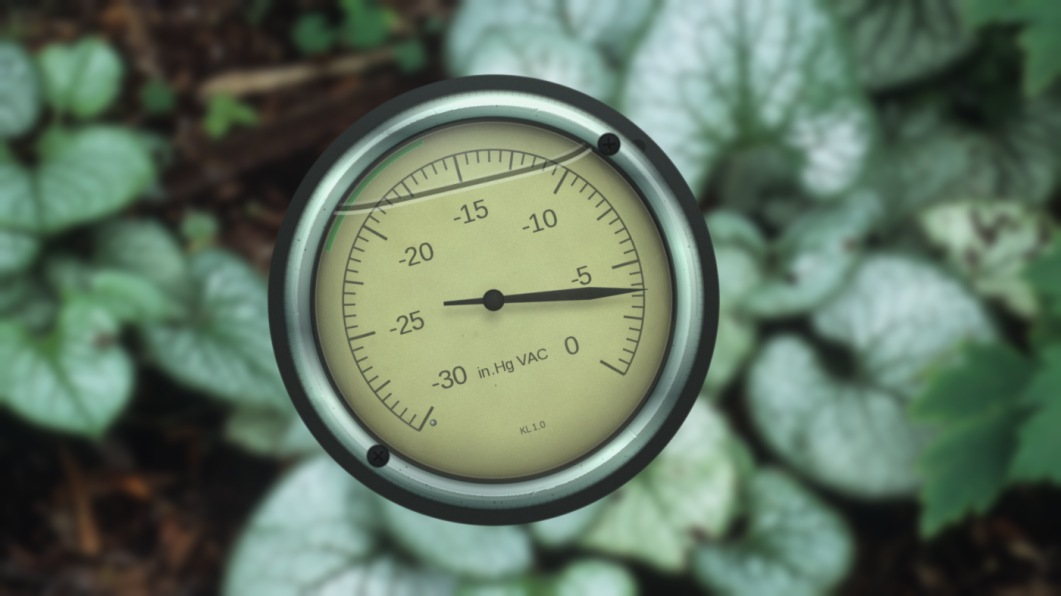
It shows {"value": -3.75, "unit": "inHg"}
